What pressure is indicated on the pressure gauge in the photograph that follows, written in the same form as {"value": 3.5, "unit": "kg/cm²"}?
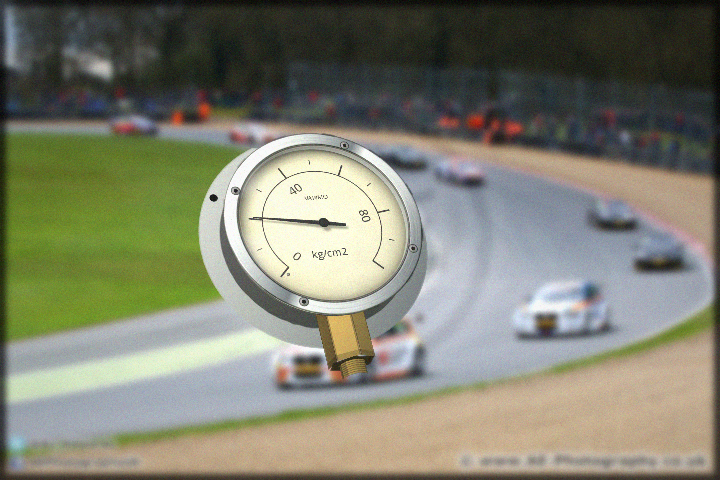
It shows {"value": 20, "unit": "kg/cm²"}
